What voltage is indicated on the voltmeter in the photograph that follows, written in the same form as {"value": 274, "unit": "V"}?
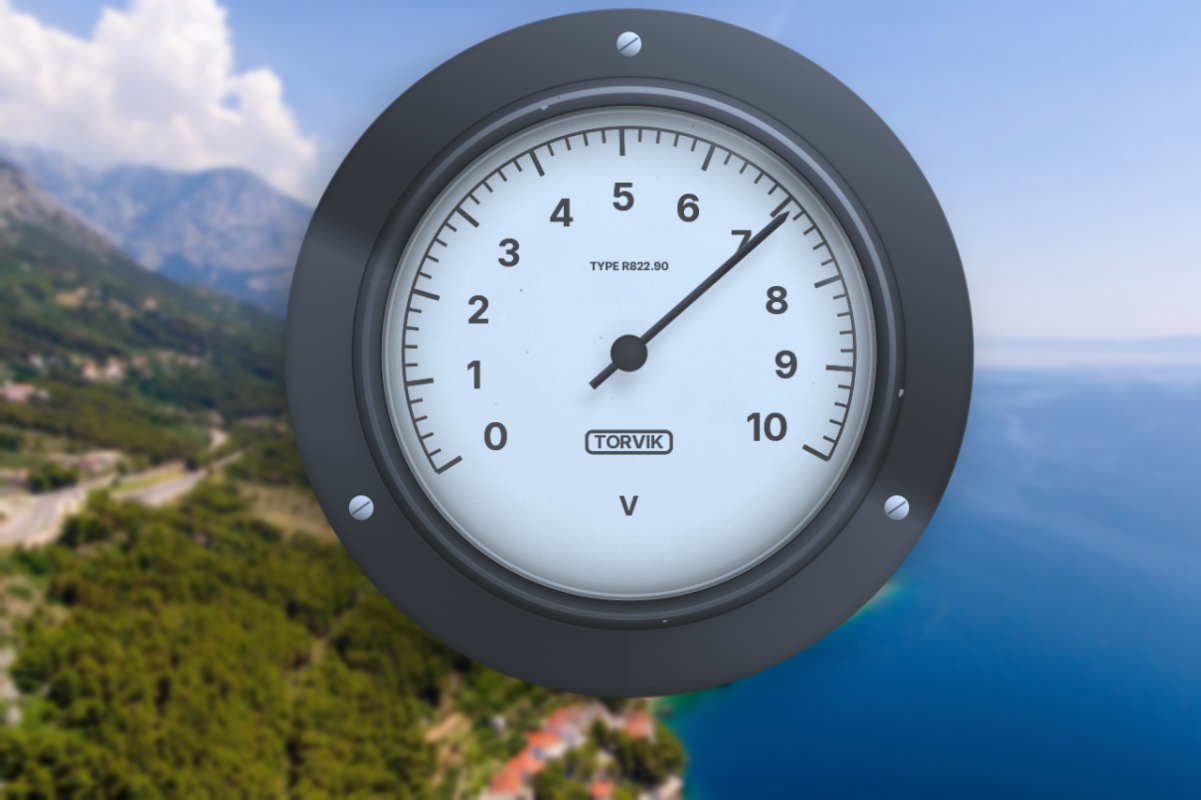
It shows {"value": 7.1, "unit": "V"}
